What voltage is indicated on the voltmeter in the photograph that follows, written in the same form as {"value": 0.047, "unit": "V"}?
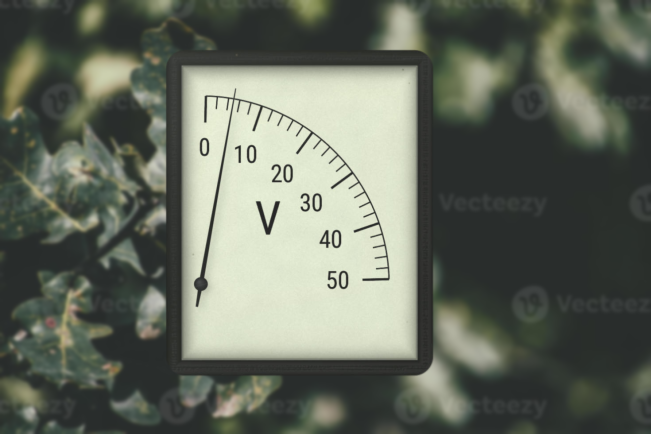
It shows {"value": 5, "unit": "V"}
